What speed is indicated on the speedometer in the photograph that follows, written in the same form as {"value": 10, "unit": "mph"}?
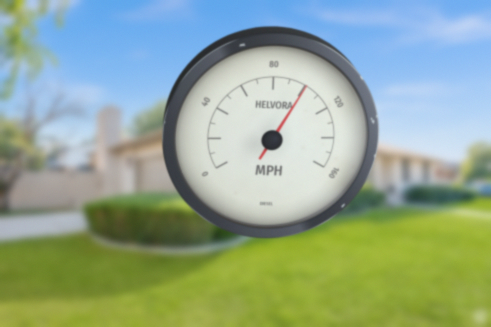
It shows {"value": 100, "unit": "mph"}
